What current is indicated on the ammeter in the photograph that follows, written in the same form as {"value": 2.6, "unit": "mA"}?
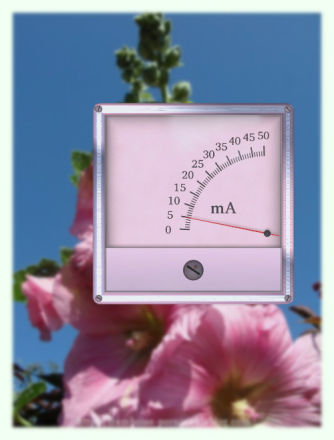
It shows {"value": 5, "unit": "mA"}
